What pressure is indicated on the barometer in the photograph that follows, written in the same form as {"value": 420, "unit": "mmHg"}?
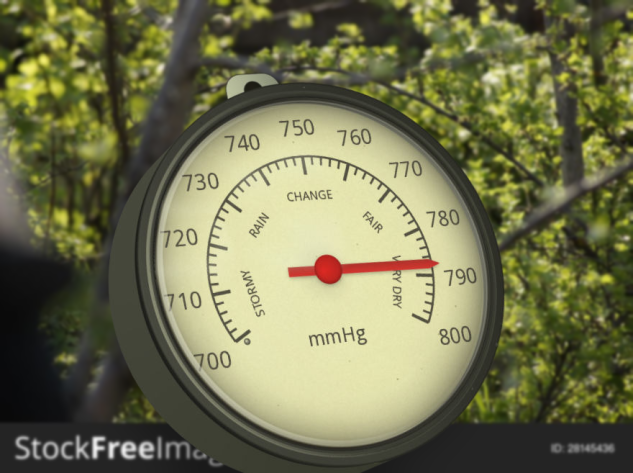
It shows {"value": 788, "unit": "mmHg"}
